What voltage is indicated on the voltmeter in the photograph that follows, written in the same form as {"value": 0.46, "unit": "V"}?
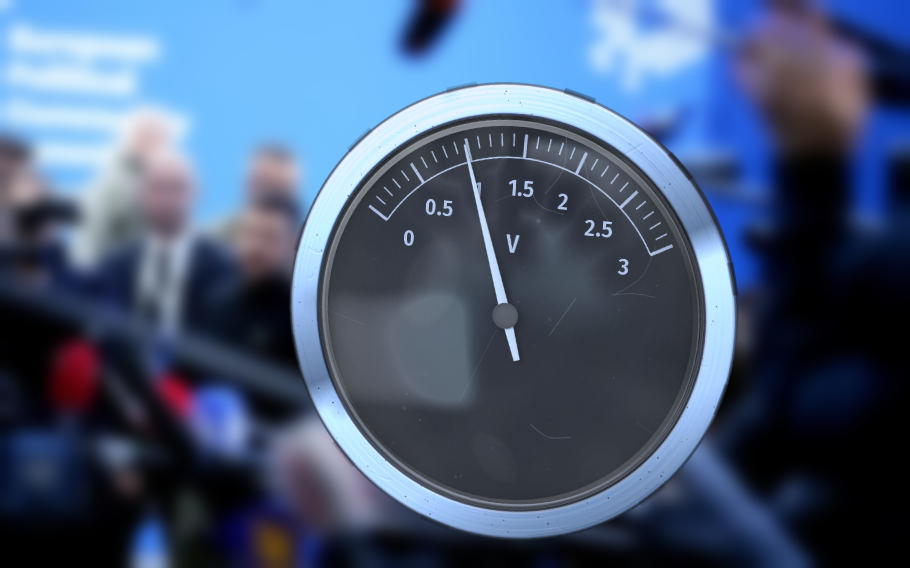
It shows {"value": 1, "unit": "V"}
